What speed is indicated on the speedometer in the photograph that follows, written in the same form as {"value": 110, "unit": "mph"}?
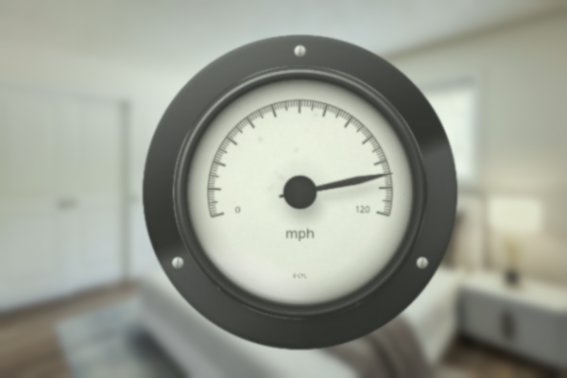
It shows {"value": 105, "unit": "mph"}
